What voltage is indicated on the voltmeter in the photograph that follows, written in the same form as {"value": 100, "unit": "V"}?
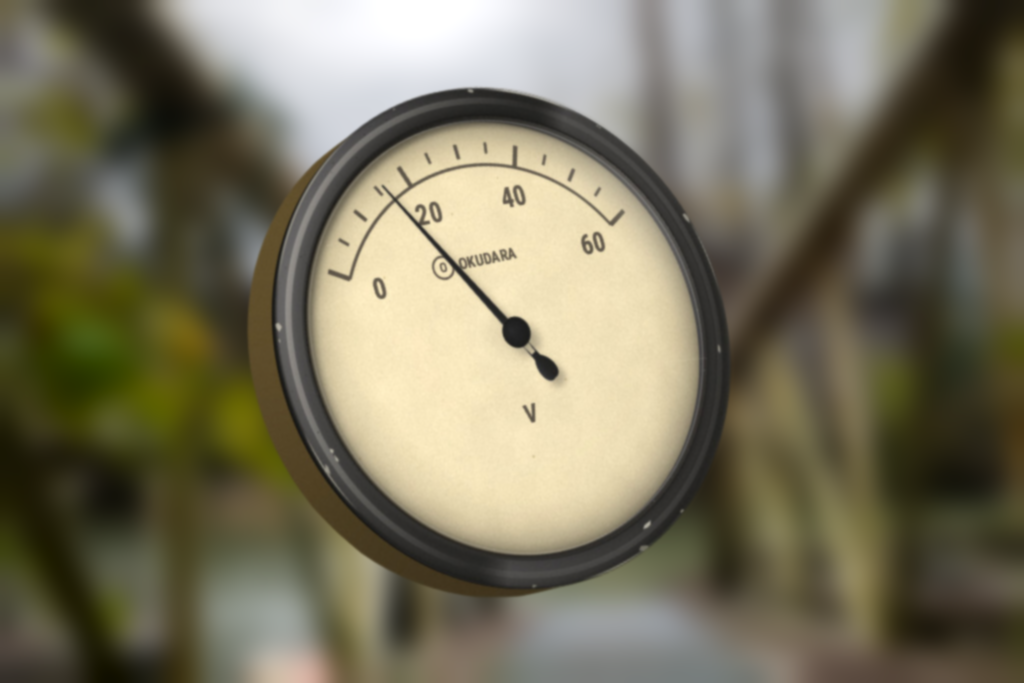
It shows {"value": 15, "unit": "V"}
